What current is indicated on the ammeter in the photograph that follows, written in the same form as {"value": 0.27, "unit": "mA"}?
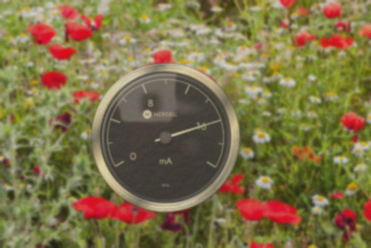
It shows {"value": 16, "unit": "mA"}
